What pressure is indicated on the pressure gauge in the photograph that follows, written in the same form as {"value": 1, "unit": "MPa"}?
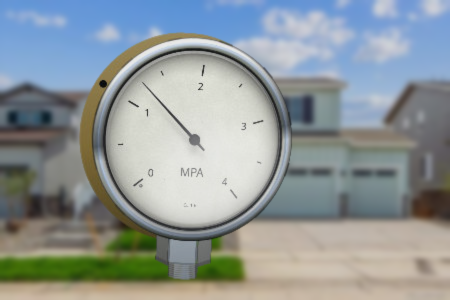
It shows {"value": 1.25, "unit": "MPa"}
